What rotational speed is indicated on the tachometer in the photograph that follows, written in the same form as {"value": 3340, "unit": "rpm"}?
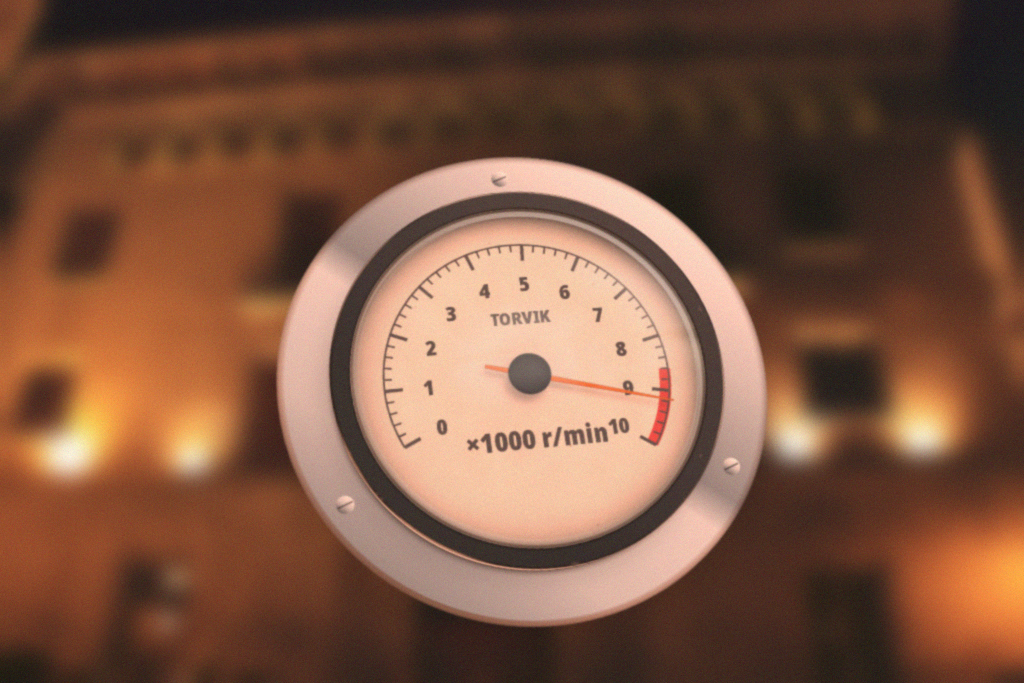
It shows {"value": 9200, "unit": "rpm"}
